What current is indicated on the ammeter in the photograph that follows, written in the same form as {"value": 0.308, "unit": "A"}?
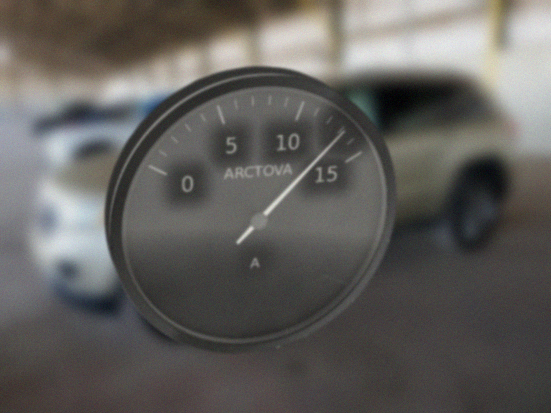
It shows {"value": 13, "unit": "A"}
